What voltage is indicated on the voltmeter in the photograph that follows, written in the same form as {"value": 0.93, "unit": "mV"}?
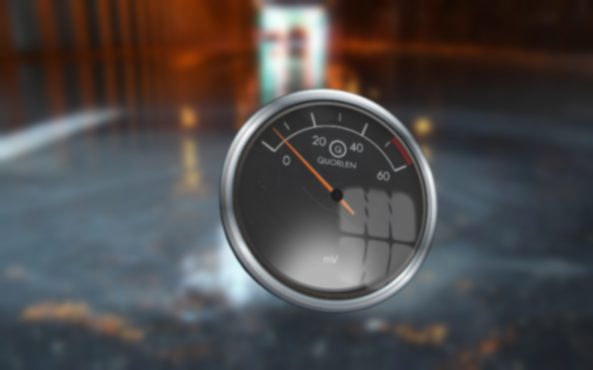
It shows {"value": 5, "unit": "mV"}
